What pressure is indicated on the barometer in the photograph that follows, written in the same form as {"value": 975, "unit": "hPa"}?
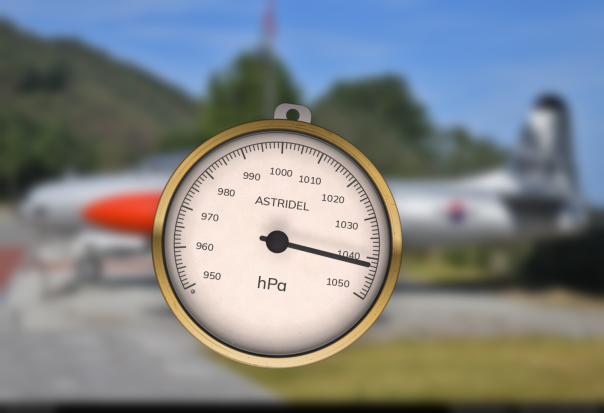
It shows {"value": 1042, "unit": "hPa"}
